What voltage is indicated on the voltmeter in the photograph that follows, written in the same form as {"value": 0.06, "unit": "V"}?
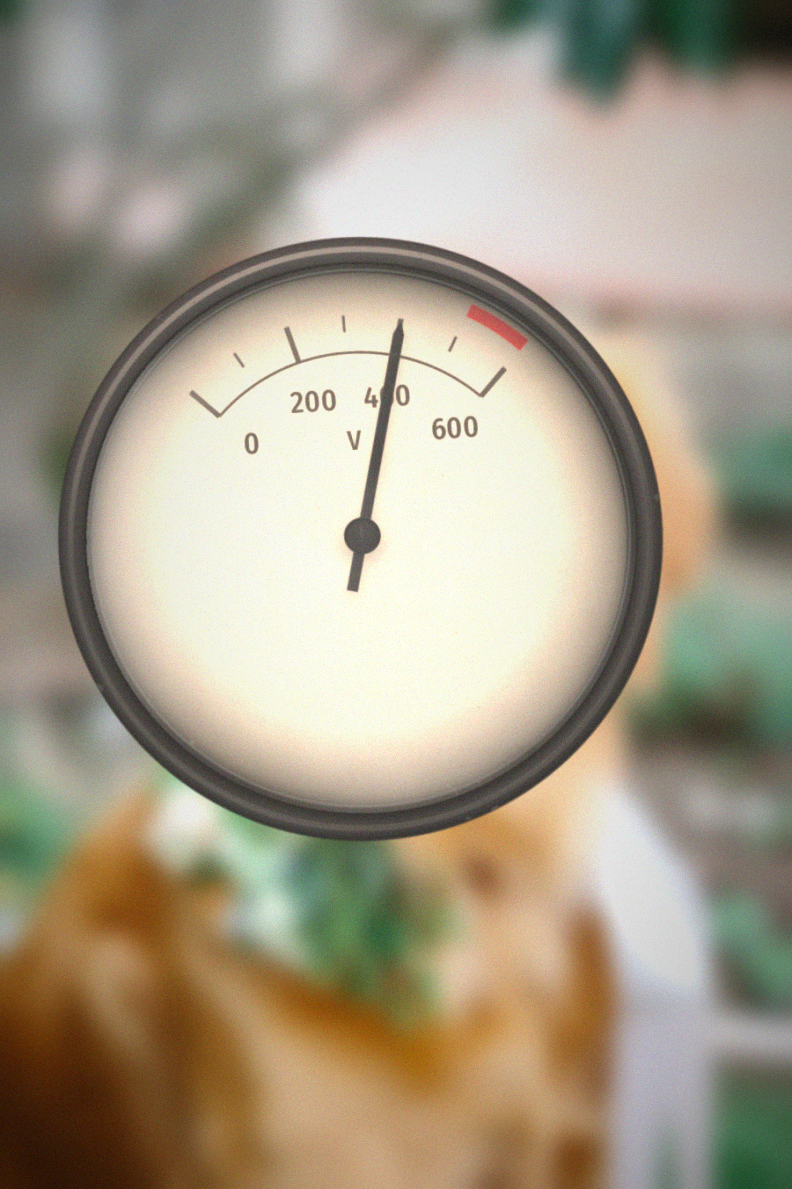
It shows {"value": 400, "unit": "V"}
